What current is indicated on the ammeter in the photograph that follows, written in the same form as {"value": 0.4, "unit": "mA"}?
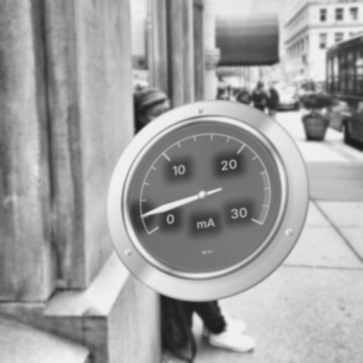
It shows {"value": 2, "unit": "mA"}
